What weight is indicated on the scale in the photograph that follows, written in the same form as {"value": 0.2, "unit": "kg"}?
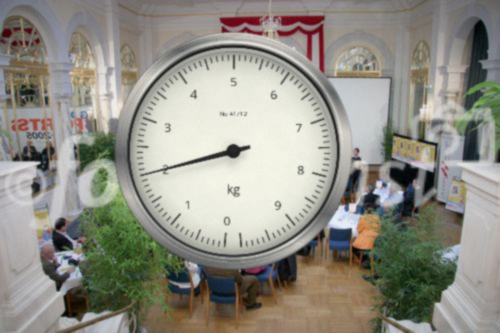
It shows {"value": 2, "unit": "kg"}
